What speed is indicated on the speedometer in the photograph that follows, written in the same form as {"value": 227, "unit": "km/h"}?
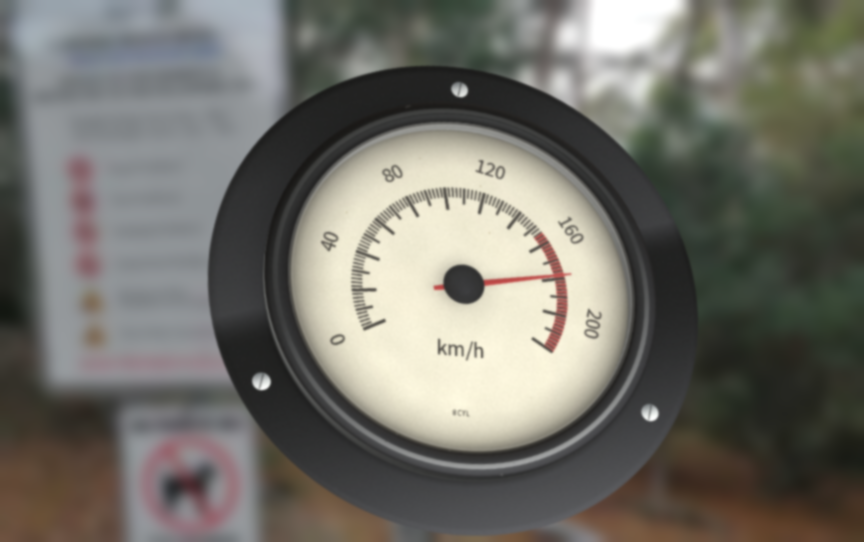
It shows {"value": 180, "unit": "km/h"}
